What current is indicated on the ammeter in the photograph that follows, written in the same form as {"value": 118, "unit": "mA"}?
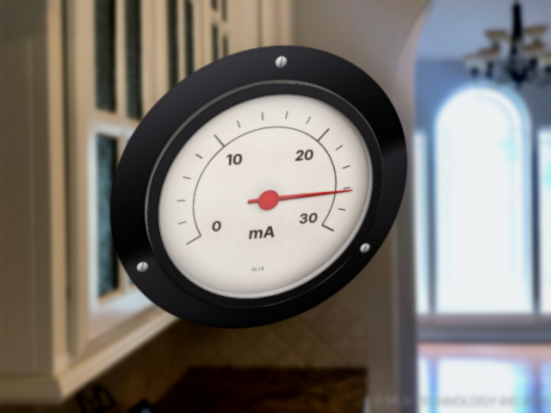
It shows {"value": 26, "unit": "mA"}
